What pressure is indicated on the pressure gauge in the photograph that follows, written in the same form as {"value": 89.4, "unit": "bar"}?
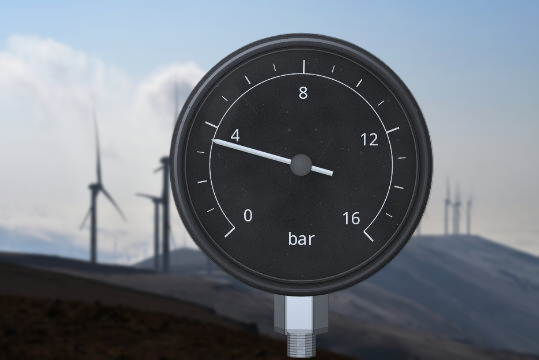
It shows {"value": 3.5, "unit": "bar"}
